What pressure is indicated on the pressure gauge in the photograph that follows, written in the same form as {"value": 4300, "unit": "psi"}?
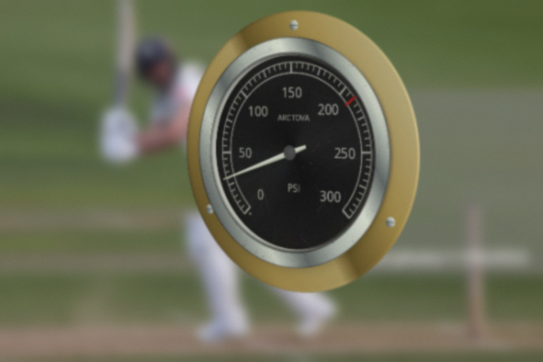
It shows {"value": 30, "unit": "psi"}
